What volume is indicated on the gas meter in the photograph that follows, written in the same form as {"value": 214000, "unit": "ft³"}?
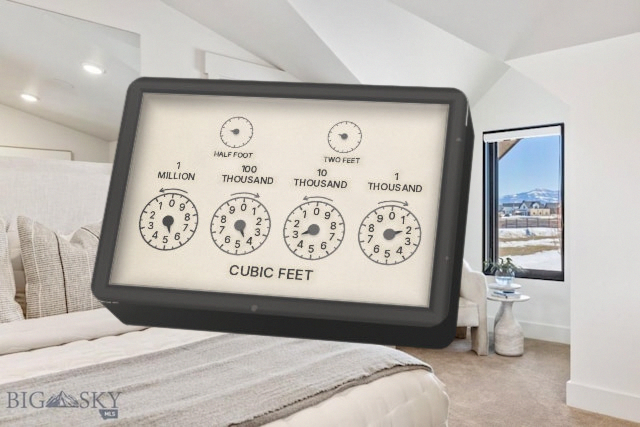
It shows {"value": 543200, "unit": "ft³"}
